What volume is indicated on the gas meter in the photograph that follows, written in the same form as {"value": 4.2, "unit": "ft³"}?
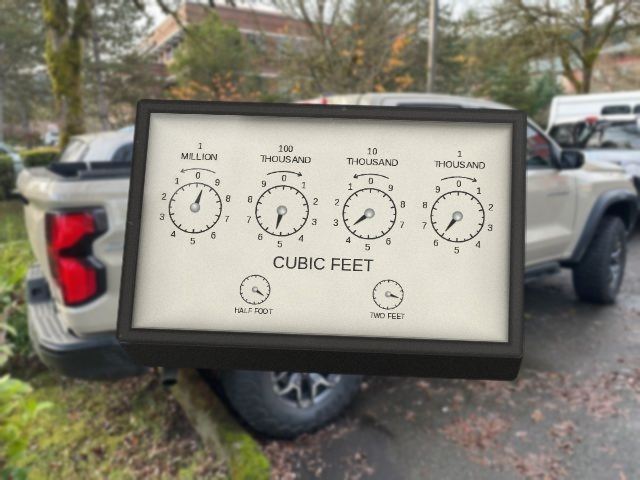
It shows {"value": 953600, "unit": "ft³"}
